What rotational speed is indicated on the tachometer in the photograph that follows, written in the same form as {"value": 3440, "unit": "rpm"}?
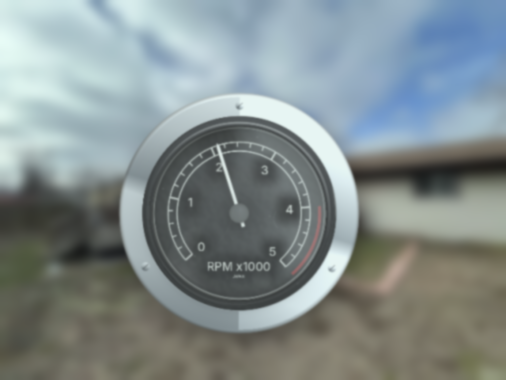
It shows {"value": 2100, "unit": "rpm"}
